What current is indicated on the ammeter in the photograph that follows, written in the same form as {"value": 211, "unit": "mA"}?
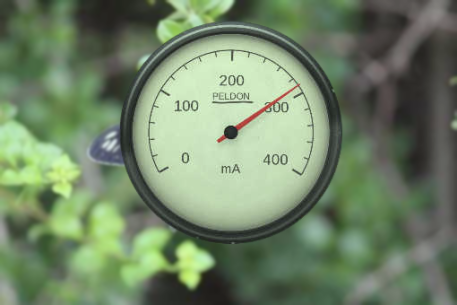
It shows {"value": 290, "unit": "mA"}
